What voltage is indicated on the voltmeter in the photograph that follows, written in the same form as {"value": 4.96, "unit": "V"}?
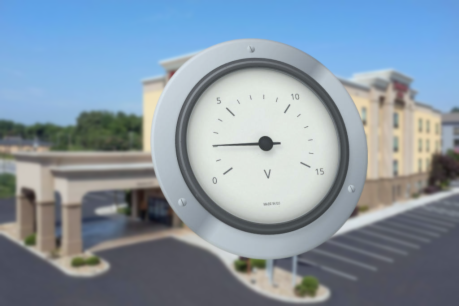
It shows {"value": 2, "unit": "V"}
